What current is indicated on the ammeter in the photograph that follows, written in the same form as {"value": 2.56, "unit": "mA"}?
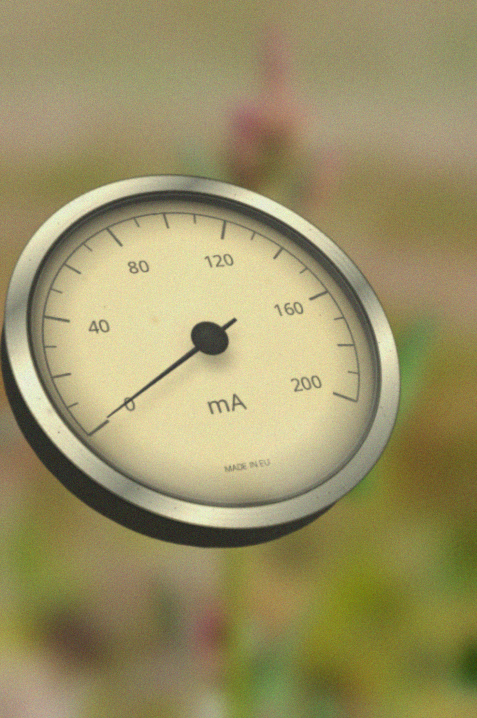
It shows {"value": 0, "unit": "mA"}
